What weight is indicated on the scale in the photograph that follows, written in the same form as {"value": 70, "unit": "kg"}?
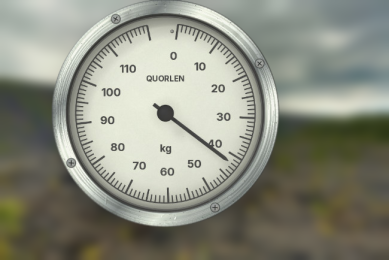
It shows {"value": 42, "unit": "kg"}
